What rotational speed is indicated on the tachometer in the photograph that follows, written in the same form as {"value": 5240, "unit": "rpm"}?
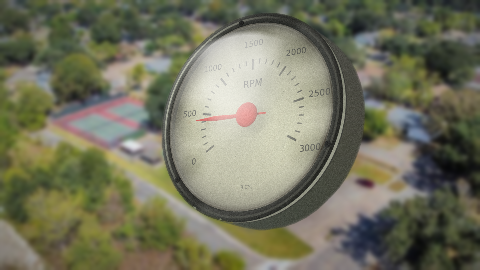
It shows {"value": 400, "unit": "rpm"}
